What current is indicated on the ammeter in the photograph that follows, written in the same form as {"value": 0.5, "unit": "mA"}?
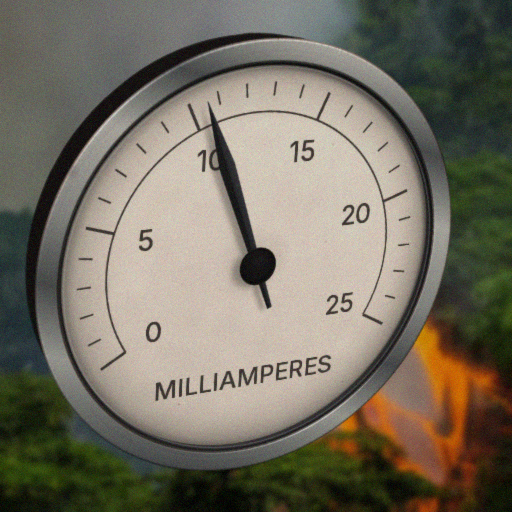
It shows {"value": 10.5, "unit": "mA"}
